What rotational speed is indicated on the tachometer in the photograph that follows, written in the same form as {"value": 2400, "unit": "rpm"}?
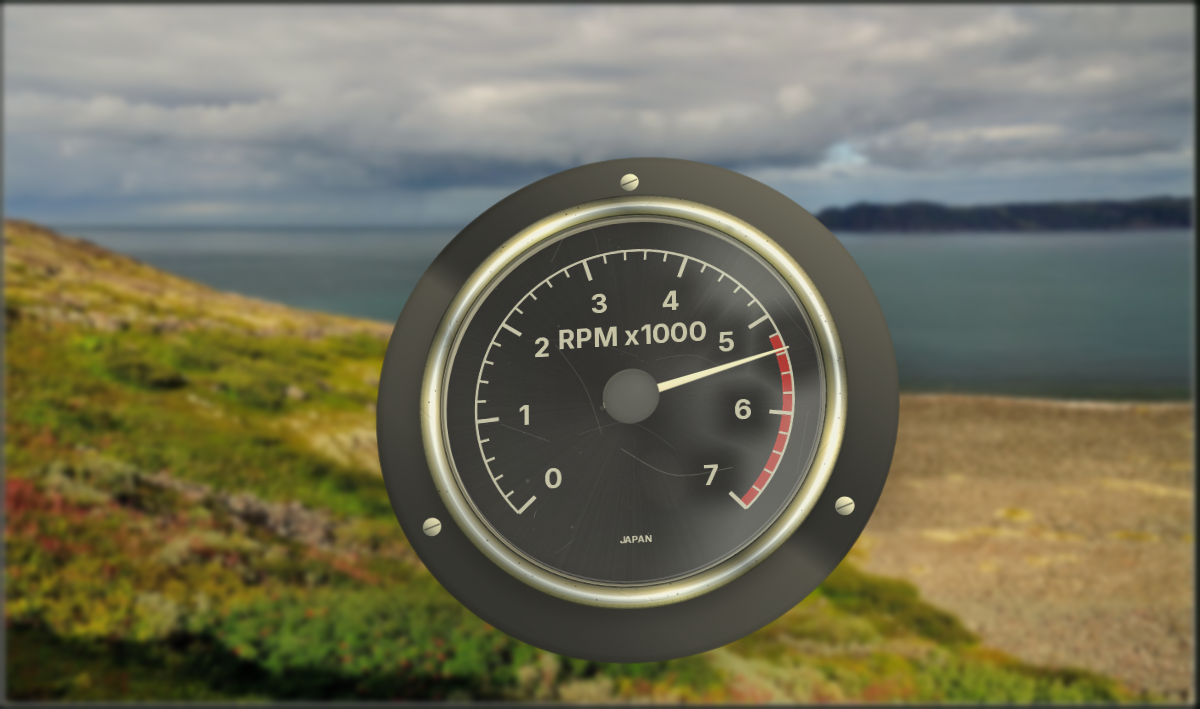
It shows {"value": 5400, "unit": "rpm"}
